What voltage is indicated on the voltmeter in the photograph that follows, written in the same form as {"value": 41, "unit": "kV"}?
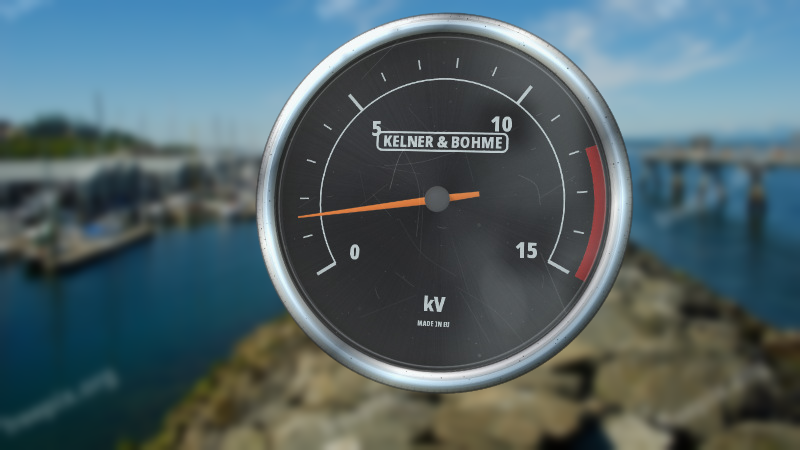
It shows {"value": 1.5, "unit": "kV"}
